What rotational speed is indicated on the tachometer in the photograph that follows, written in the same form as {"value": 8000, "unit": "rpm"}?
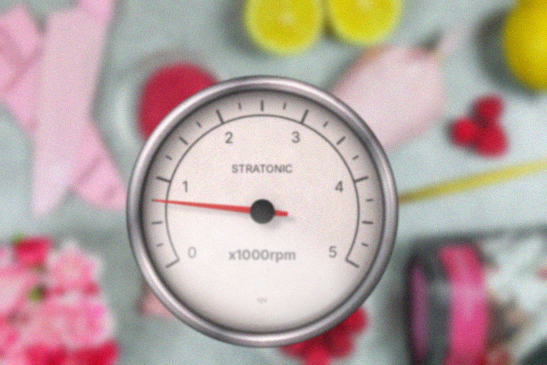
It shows {"value": 750, "unit": "rpm"}
